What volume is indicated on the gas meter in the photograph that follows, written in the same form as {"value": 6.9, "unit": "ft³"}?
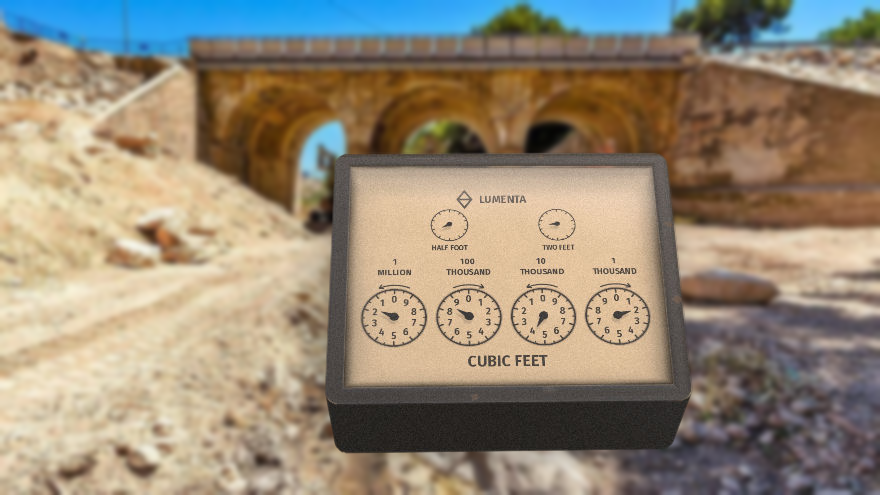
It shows {"value": 184200, "unit": "ft³"}
